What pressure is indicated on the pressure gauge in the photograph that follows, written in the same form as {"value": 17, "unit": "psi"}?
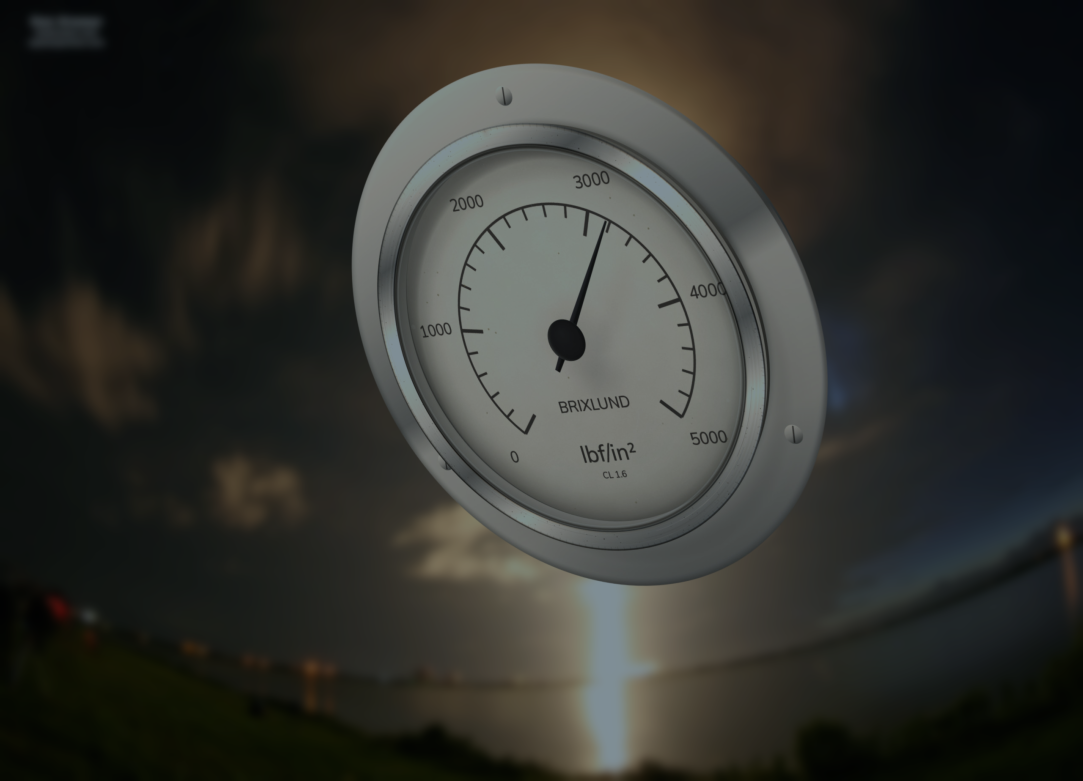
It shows {"value": 3200, "unit": "psi"}
